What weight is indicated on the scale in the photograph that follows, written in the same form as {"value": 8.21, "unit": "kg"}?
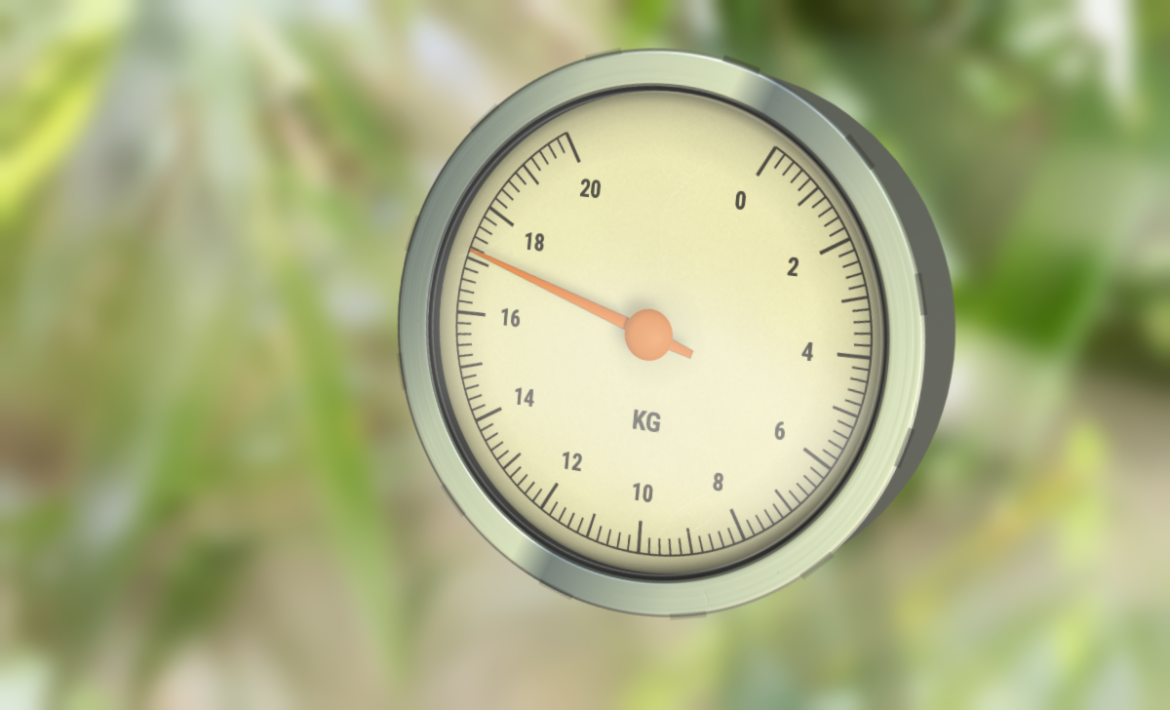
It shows {"value": 17.2, "unit": "kg"}
